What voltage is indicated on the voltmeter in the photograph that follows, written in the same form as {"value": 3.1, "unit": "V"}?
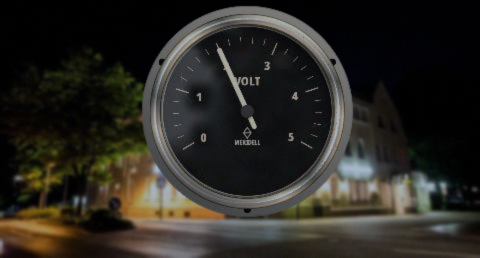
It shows {"value": 2, "unit": "V"}
